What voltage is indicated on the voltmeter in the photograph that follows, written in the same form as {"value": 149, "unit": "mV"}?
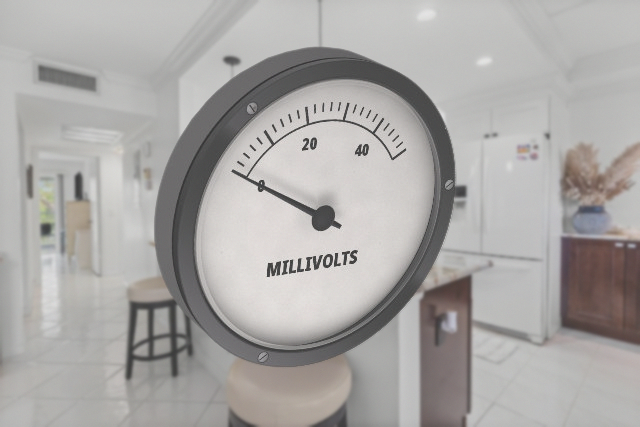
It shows {"value": 0, "unit": "mV"}
